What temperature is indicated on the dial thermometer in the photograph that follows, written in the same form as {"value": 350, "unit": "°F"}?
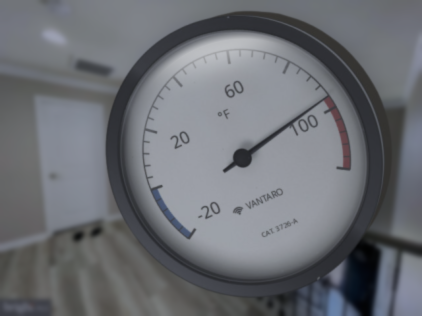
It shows {"value": 96, "unit": "°F"}
